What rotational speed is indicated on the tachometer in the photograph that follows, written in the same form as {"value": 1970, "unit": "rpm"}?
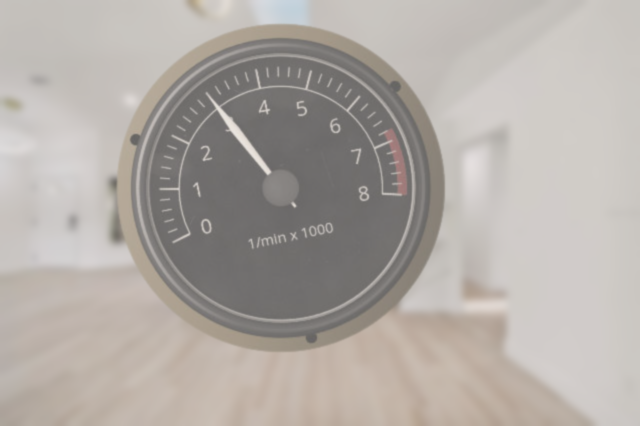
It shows {"value": 3000, "unit": "rpm"}
